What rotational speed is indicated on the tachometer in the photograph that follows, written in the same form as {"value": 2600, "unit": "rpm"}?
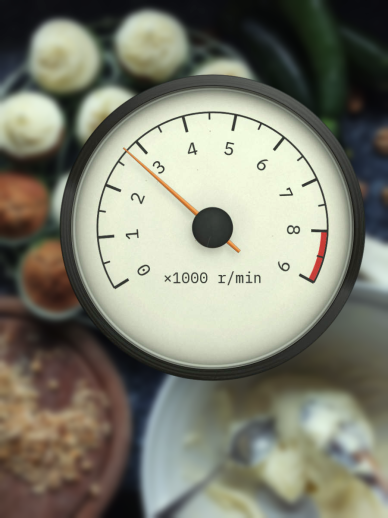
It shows {"value": 2750, "unit": "rpm"}
